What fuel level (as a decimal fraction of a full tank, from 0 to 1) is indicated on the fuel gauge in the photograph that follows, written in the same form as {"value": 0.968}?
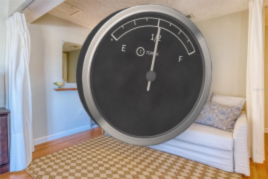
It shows {"value": 0.5}
